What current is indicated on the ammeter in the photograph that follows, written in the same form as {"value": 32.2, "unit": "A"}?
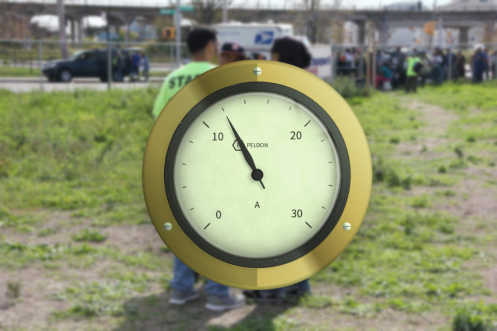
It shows {"value": 12, "unit": "A"}
